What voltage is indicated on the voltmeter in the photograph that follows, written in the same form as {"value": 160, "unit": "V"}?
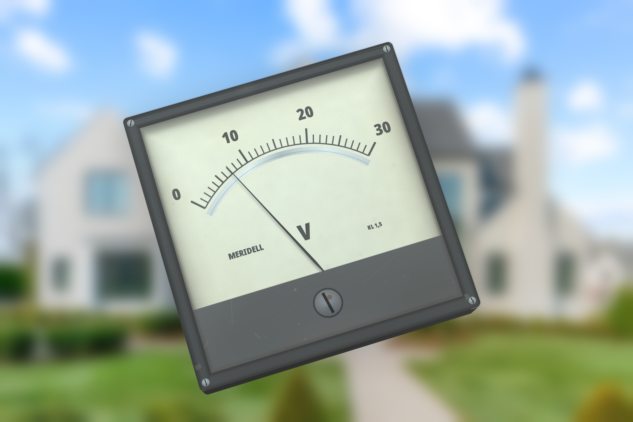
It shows {"value": 7, "unit": "V"}
